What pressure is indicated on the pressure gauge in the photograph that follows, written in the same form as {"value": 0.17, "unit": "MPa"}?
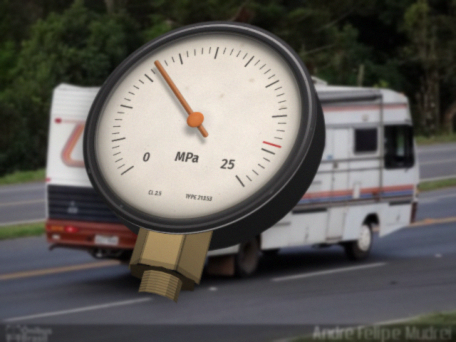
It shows {"value": 8.5, "unit": "MPa"}
